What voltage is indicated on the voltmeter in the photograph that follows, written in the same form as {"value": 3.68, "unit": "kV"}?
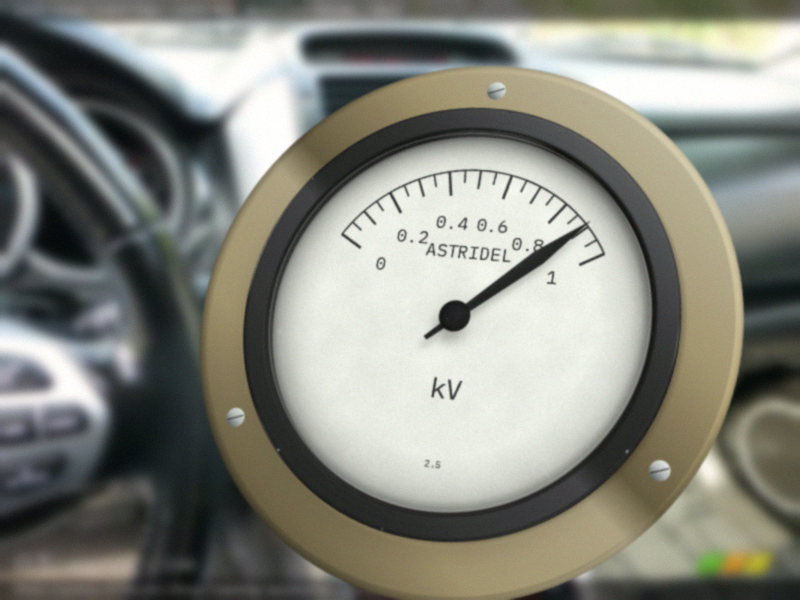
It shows {"value": 0.9, "unit": "kV"}
